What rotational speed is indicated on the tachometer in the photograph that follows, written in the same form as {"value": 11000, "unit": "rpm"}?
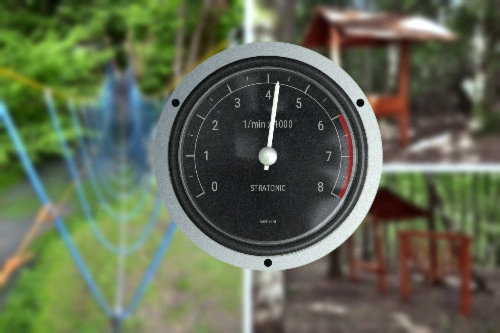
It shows {"value": 4250, "unit": "rpm"}
